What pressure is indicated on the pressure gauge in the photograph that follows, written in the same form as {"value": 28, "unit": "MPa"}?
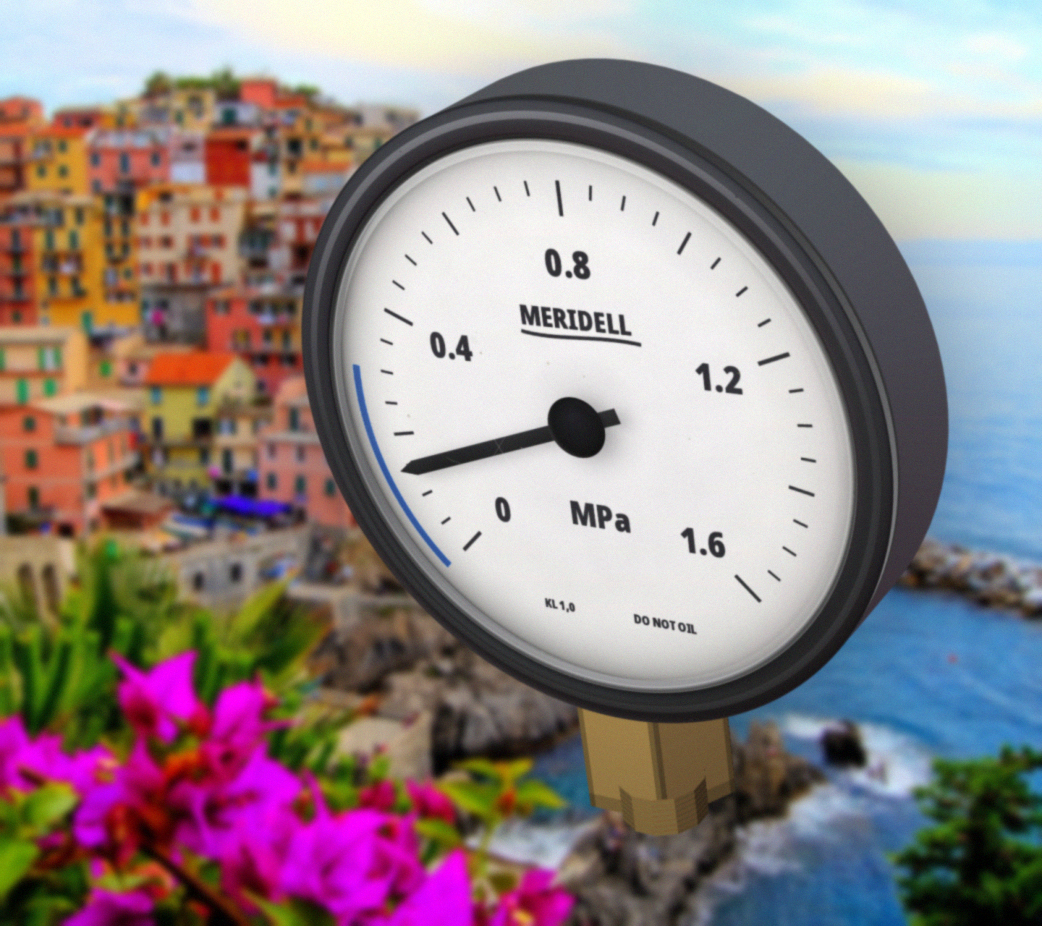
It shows {"value": 0.15, "unit": "MPa"}
